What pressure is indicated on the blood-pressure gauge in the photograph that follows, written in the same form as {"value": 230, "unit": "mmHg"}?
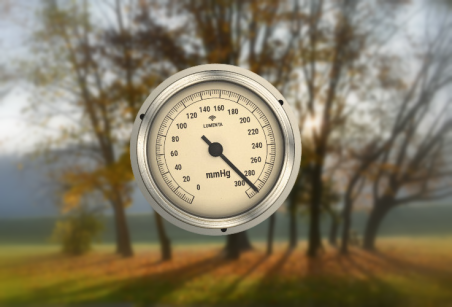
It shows {"value": 290, "unit": "mmHg"}
